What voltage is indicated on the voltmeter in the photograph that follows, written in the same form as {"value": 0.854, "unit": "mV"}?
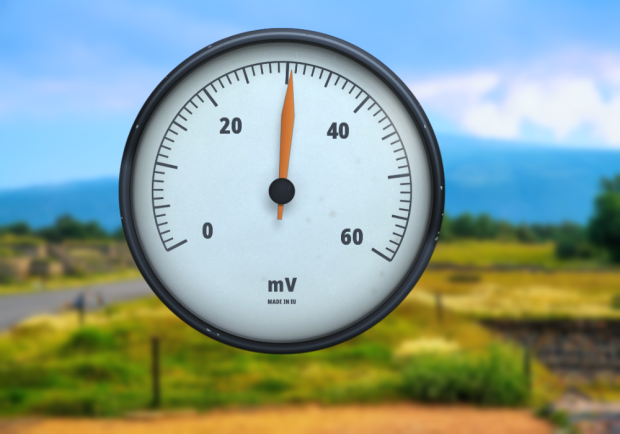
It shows {"value": 30.5, "unit": "mV"}
